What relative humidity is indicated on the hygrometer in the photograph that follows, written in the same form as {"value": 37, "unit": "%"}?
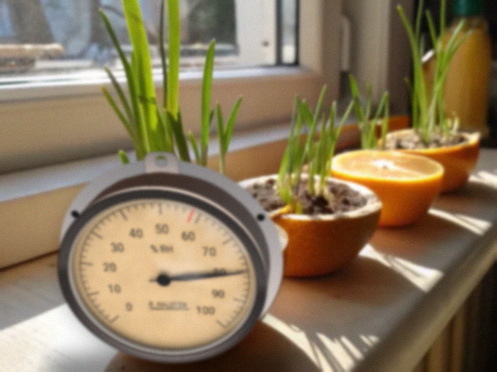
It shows {"value": 80, "unit": "%"}
